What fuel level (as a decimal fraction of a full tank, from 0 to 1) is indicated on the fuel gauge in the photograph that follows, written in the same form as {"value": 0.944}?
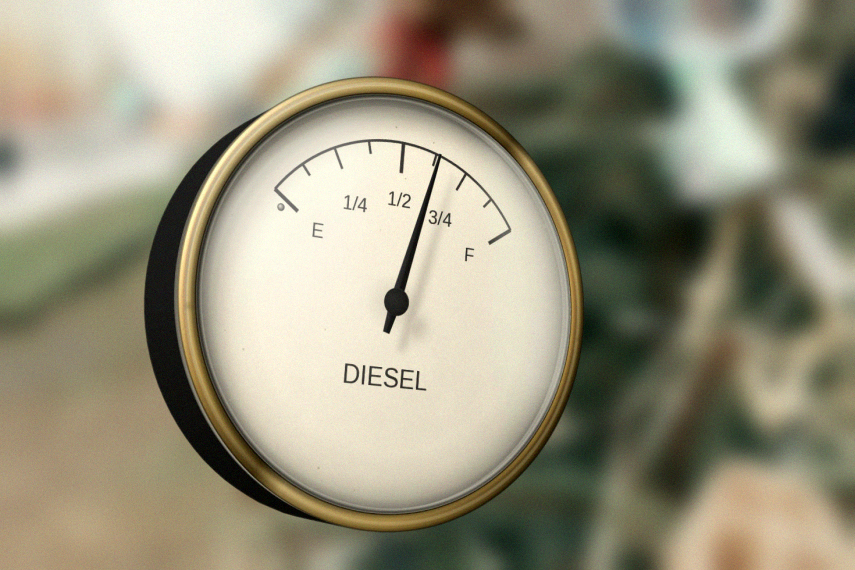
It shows {"value": 0.625}
